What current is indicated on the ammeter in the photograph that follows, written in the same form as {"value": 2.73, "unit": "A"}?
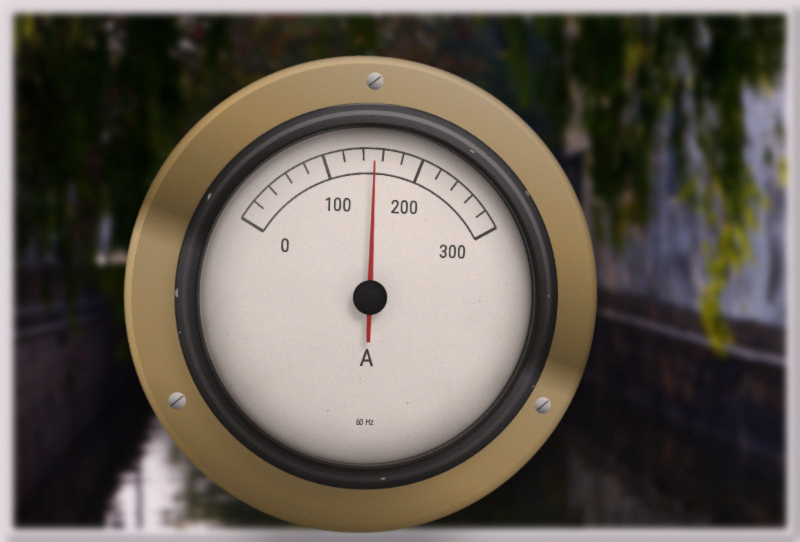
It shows {"value": 150, "unit": "A"}
